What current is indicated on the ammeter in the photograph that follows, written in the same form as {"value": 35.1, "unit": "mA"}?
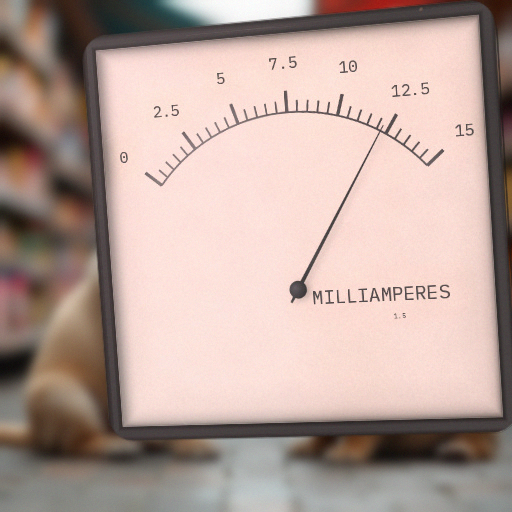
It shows {"value": 12.25, "unit": "mA"}
